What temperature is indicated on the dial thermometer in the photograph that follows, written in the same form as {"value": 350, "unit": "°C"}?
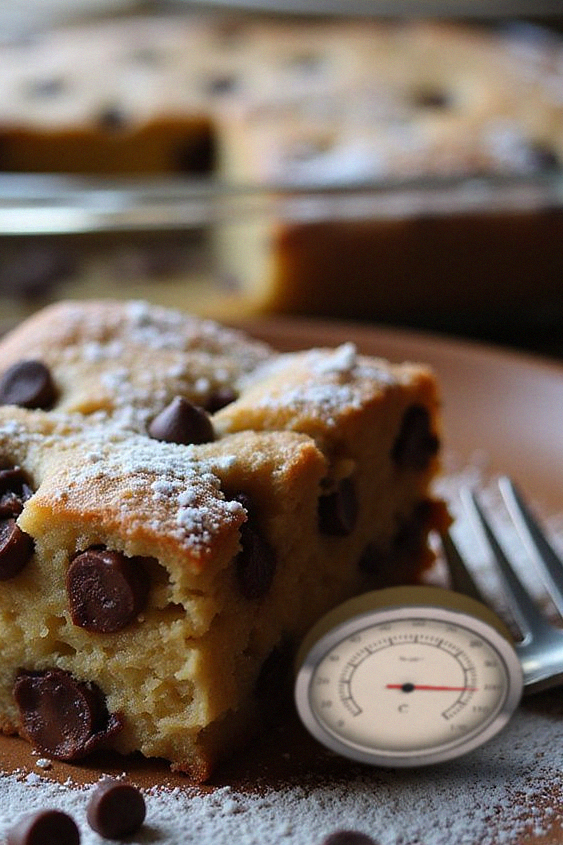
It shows {"value": 100, "unit": "°C"}
